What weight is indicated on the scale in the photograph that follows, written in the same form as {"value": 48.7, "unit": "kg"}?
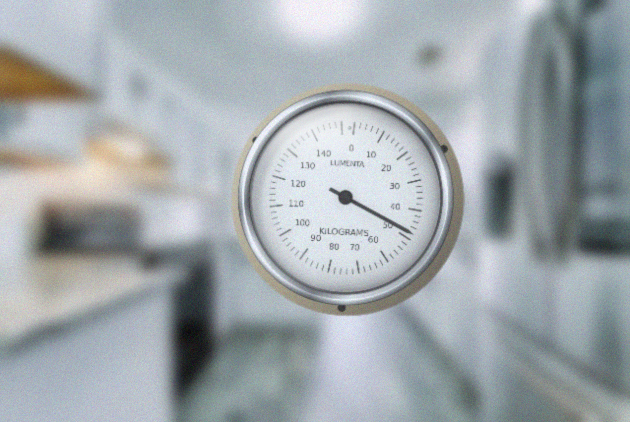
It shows {"value": 48, "unit": "kg"}
